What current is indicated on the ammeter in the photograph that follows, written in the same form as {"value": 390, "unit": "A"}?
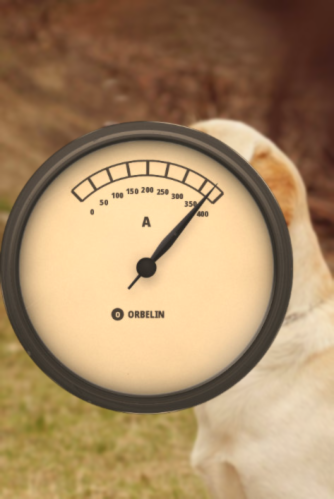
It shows {"value": 375, "unit": "A"}
